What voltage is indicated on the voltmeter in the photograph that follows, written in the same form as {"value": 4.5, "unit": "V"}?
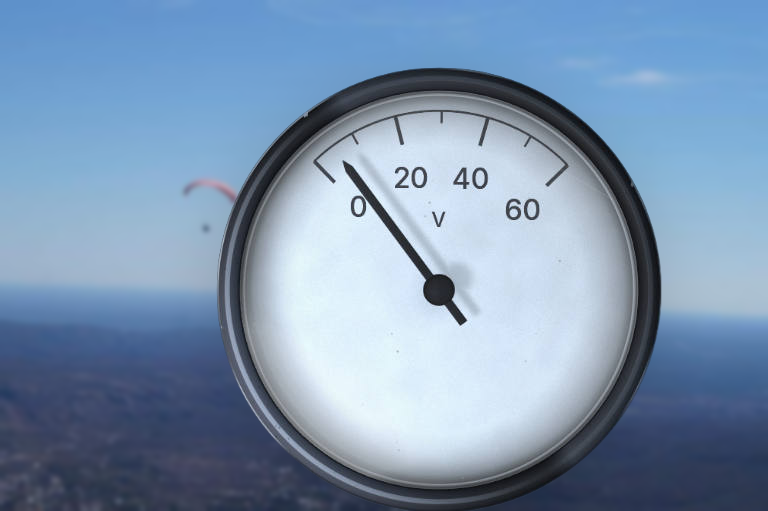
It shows {"value": 5, "unit": "V"}
